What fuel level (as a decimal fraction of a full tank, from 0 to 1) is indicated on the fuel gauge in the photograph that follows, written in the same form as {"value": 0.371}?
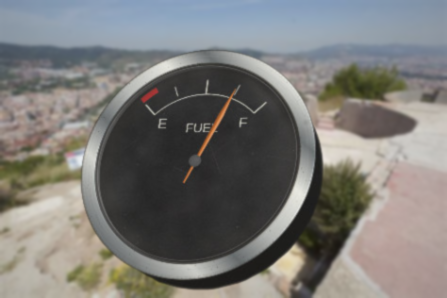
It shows {"value": 0.75}
